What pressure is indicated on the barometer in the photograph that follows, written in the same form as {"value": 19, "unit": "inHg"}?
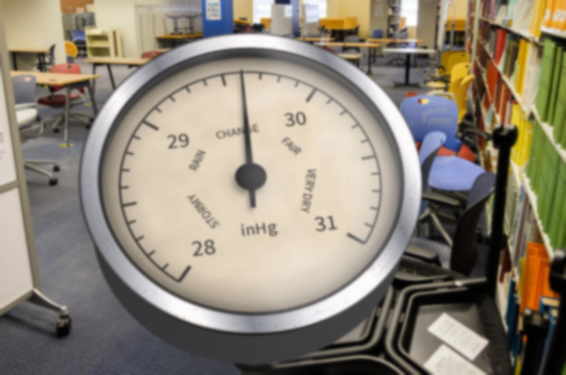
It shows {"value": 29.6, "unit": "inHg"}
